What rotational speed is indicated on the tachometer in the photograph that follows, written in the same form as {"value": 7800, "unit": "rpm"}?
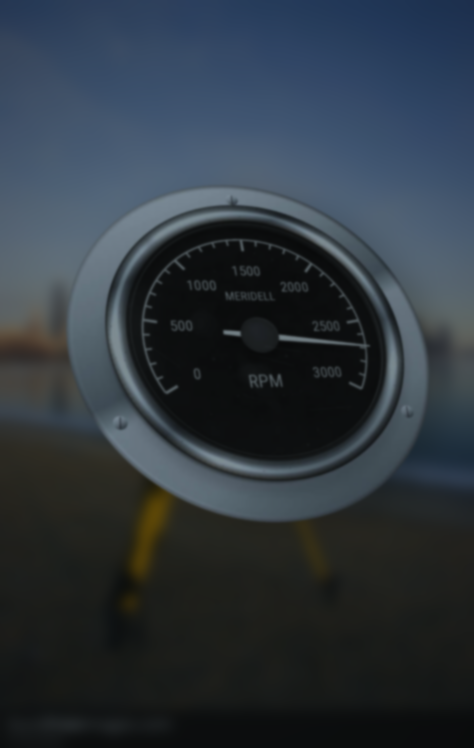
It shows {"value": 2700, "unit": "rpm"}
